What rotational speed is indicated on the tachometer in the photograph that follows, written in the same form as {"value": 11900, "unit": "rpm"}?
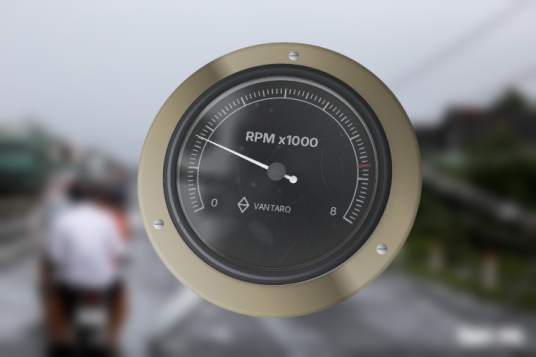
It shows {"value": 1700, "unit": "rpm"}
